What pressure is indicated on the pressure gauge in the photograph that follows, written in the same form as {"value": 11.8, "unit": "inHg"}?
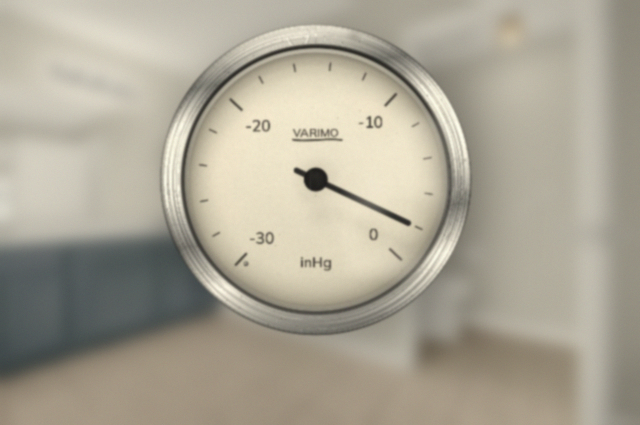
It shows {"value": -2, "unit": "inHg"}
